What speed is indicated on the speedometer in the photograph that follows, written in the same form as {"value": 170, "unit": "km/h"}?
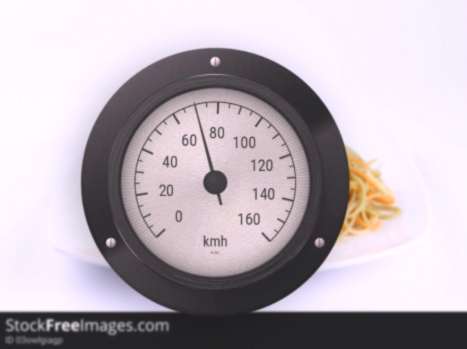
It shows {"value": 70, "unit": "km/h"}
